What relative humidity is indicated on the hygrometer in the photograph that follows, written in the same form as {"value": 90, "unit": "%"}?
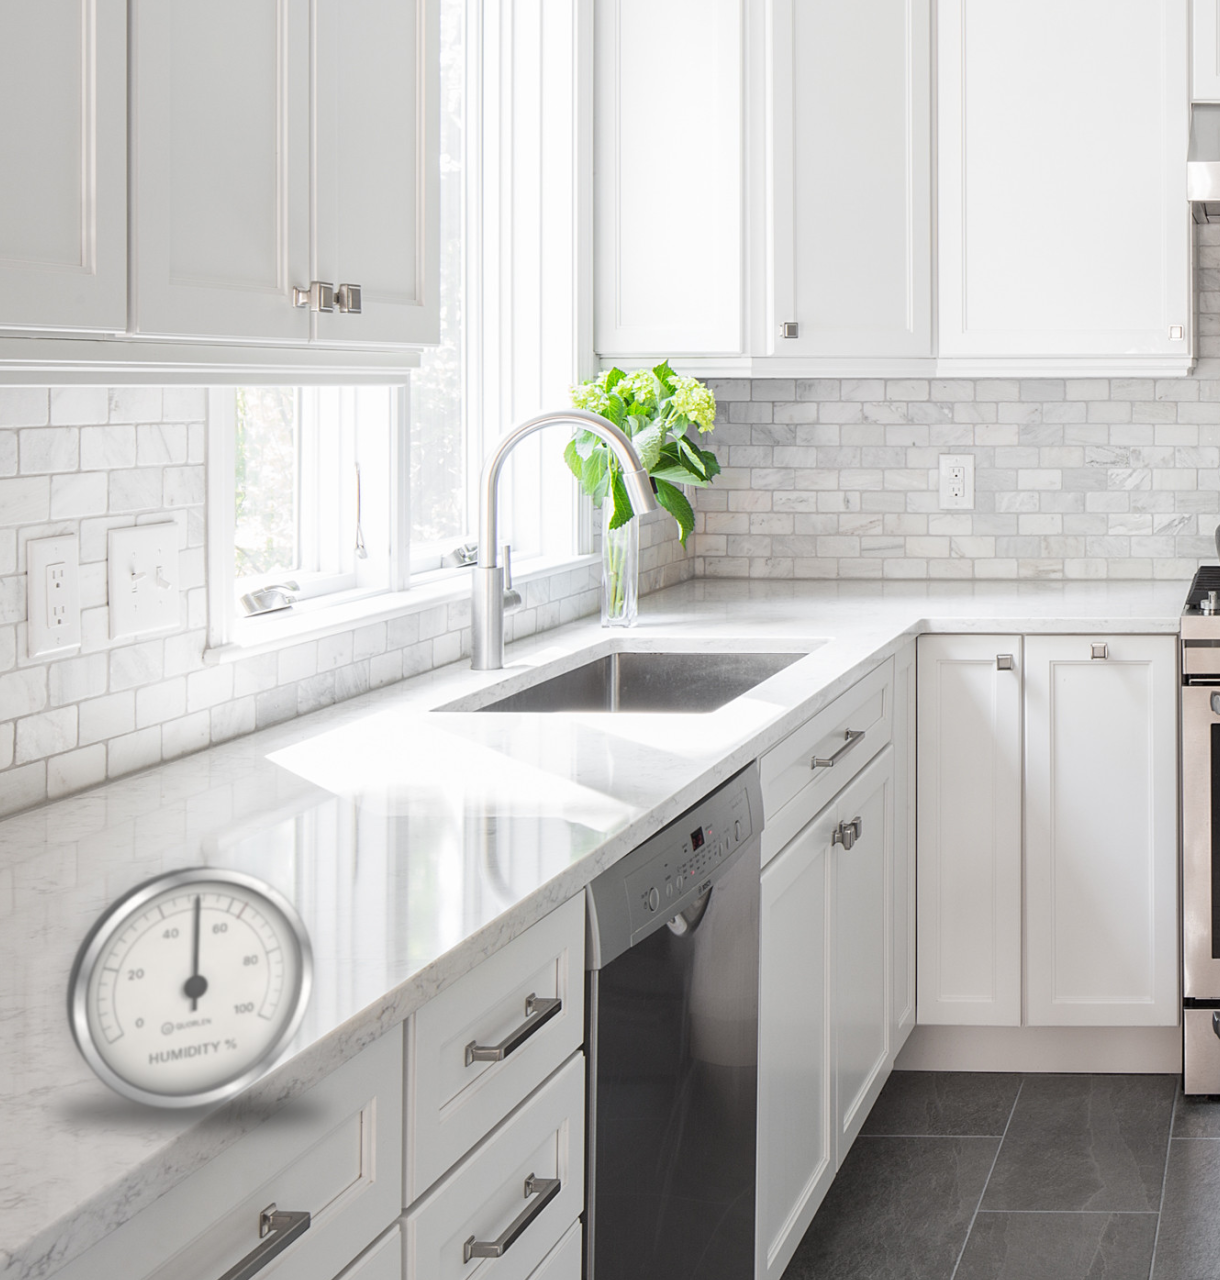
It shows {"value": 50, "unit": "%"}
